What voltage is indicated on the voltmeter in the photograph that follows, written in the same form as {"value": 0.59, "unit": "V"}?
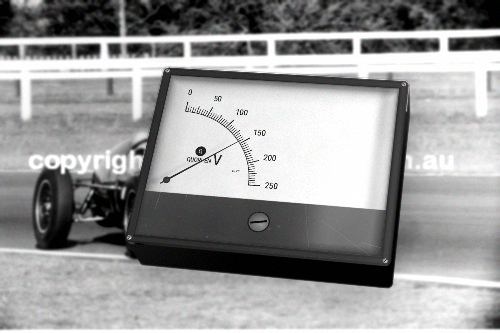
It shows {"value": 150, "unit": "V"}
